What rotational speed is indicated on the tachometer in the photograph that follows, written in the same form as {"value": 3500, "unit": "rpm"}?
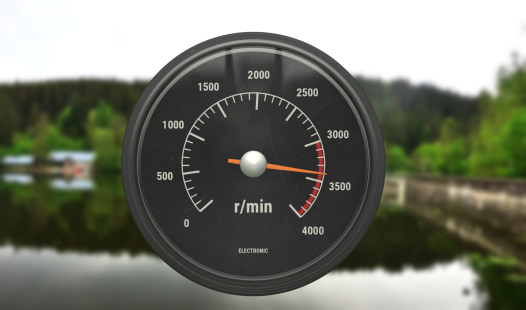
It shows {"value": 3400, "unit": "rpm"}
